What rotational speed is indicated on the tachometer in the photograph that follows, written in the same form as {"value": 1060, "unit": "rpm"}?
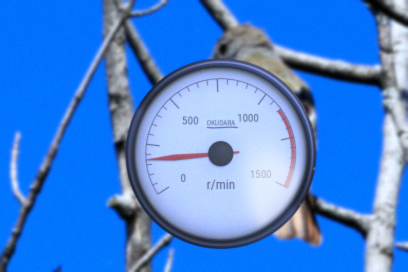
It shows {"value": 175, "unit": "rpm"}
